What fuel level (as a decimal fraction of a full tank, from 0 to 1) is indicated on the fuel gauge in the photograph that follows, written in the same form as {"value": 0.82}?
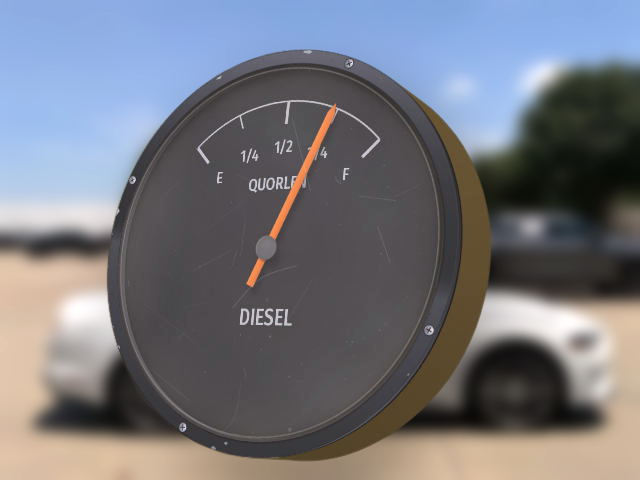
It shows {"value": 0.75}
